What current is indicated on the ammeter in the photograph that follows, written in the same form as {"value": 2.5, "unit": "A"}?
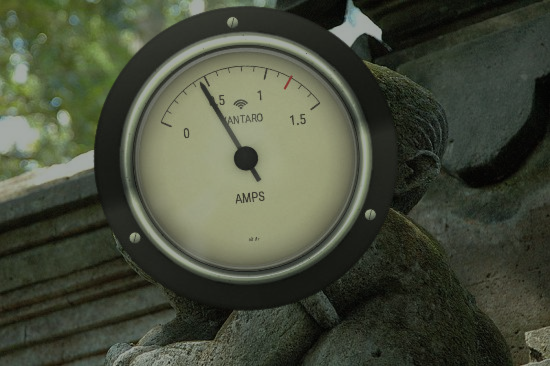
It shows {"value": 0.45, "unit": "A"}
